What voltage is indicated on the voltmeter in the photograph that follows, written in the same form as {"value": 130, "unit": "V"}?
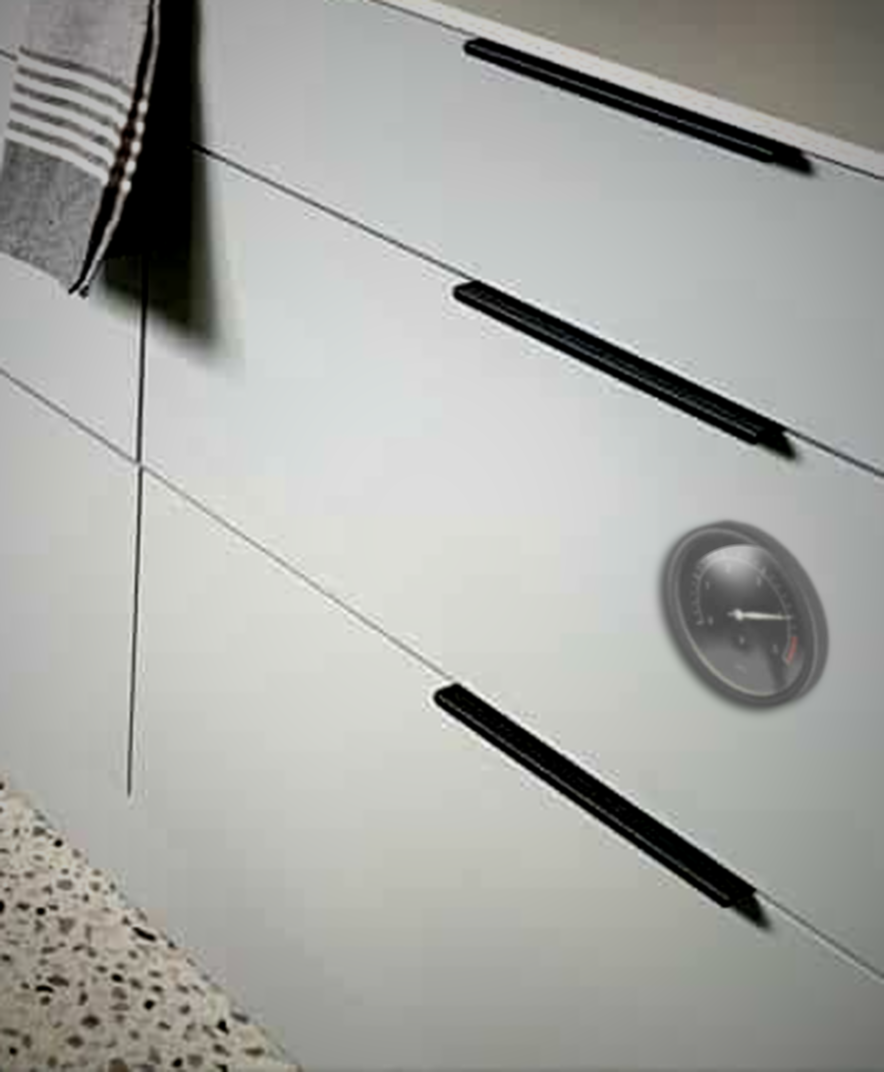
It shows {"value": 4, "unit": "V"}
